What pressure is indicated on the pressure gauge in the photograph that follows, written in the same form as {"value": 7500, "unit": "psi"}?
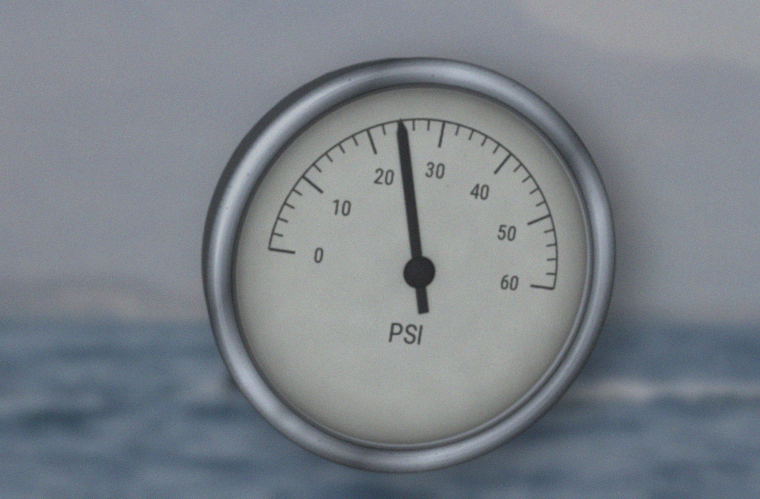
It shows {"value": 24, "unit": "psi"}
